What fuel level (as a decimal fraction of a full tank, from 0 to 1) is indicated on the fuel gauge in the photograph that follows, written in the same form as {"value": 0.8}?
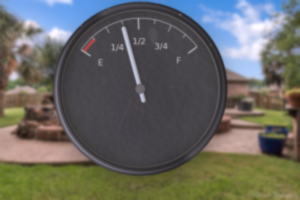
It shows {"value": 0.375}
